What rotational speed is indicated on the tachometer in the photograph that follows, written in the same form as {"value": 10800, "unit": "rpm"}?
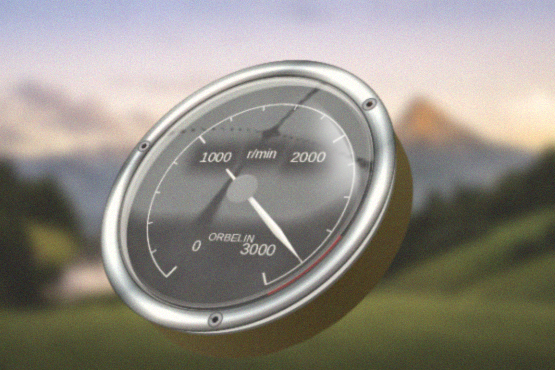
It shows {"value": 2800, "unit": "rpm"}
